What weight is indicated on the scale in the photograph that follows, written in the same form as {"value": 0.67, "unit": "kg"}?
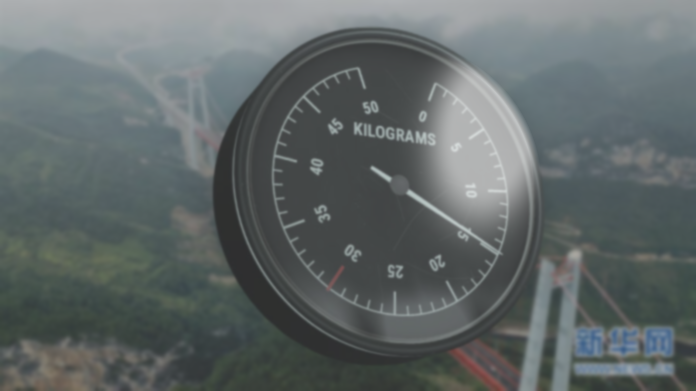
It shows {"value": 15, "unit": "kg"}
